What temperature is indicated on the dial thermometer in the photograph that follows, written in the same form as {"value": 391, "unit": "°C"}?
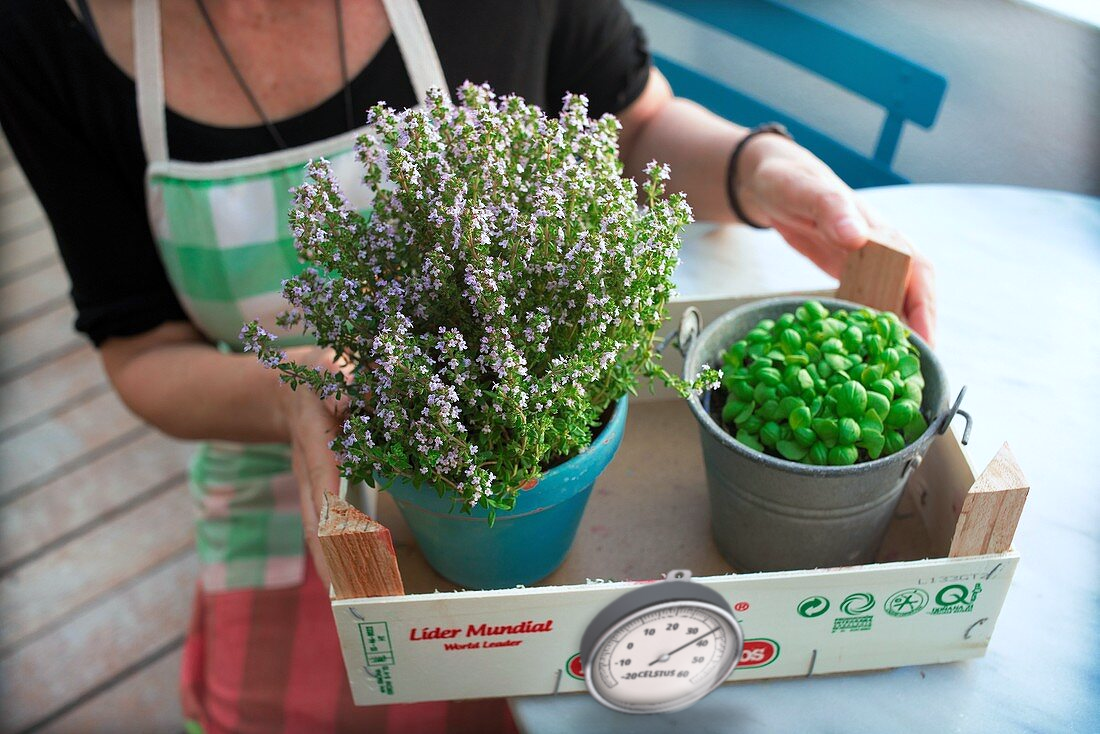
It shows {"value": 35, "unit": "°C"}
